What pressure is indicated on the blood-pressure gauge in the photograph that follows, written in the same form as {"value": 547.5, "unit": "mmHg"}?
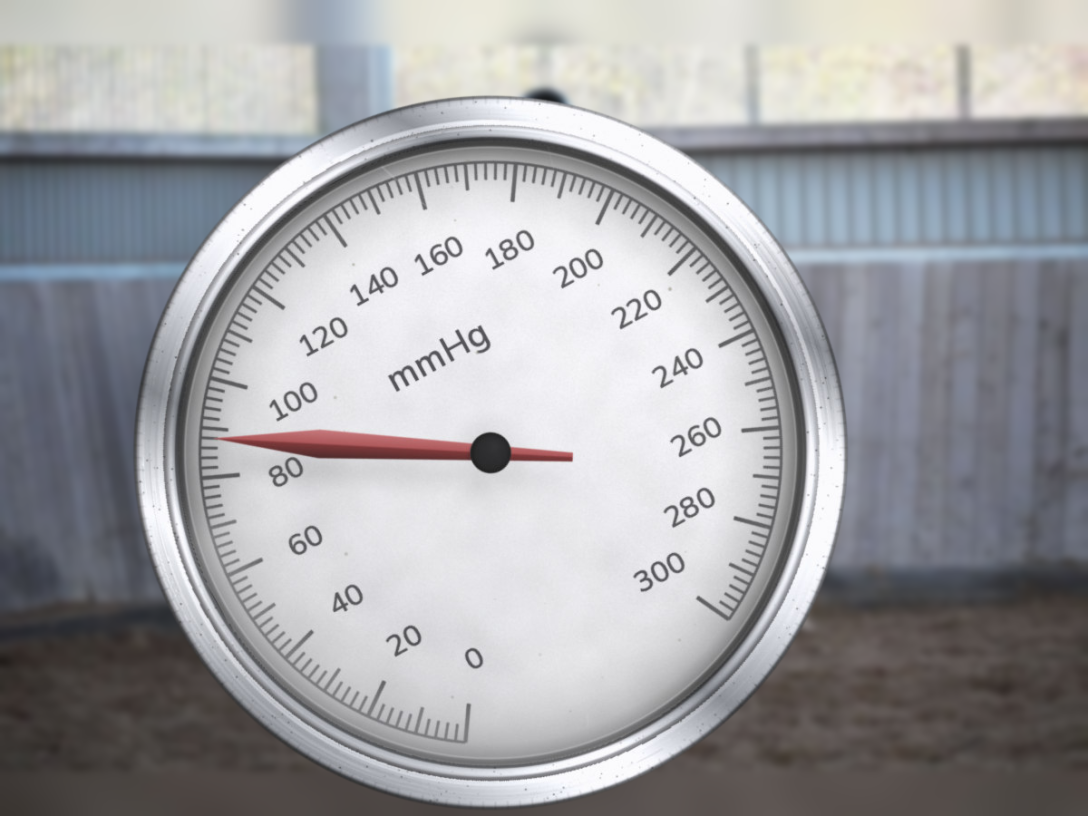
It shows {"value": 88, "unit": "mmHg"}
